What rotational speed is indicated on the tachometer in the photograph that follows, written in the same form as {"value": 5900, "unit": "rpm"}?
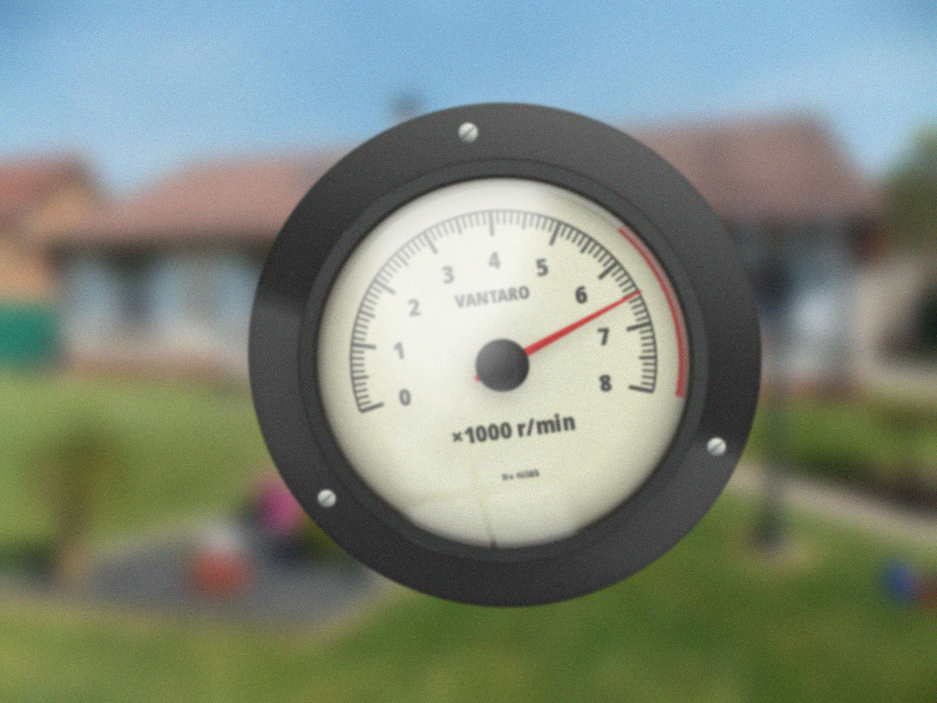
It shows {"value": 6500, "unit": "rpm"}
